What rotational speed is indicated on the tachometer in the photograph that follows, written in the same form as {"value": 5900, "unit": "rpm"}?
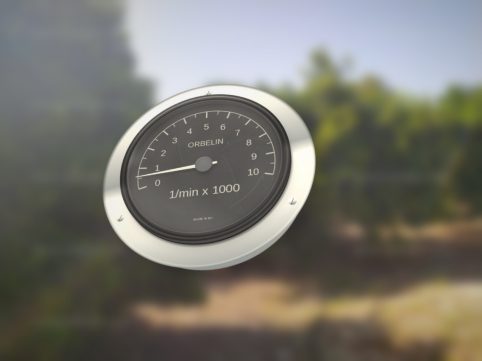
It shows {"value": 500, "unit": "rpm"}
